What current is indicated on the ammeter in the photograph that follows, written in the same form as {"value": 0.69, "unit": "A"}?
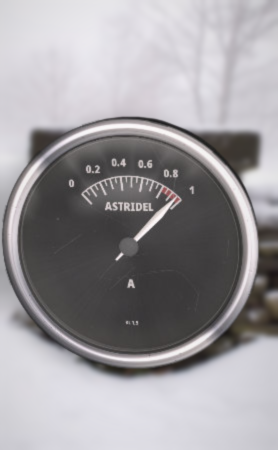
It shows {"value": 0.95, "unit": "A"}
